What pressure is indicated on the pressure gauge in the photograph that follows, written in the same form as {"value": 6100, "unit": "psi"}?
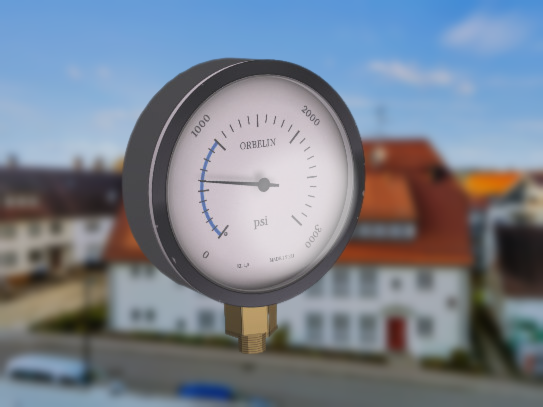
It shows {"value": 600, "unit": "psi"}
